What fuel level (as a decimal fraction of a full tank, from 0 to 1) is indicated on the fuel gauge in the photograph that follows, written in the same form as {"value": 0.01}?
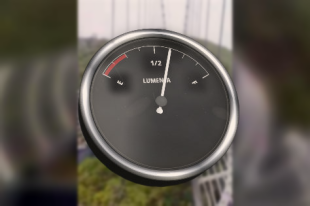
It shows {"value": 0.625}
